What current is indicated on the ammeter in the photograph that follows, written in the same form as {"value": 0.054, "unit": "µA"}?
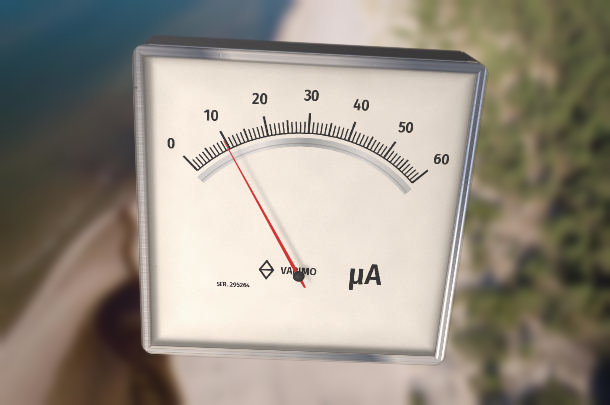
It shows {"value": 10, "unit": "µA"}
